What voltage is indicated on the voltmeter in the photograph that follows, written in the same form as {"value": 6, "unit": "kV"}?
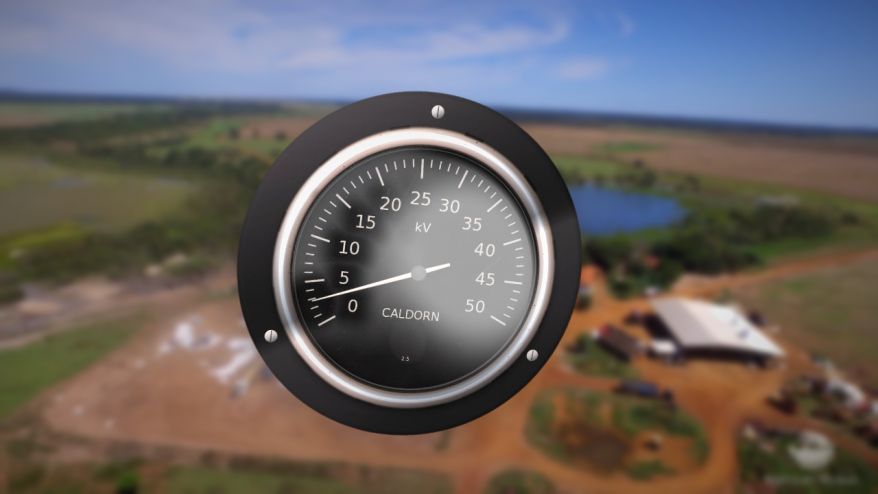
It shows {"value": 3, "unit": "kV"}
